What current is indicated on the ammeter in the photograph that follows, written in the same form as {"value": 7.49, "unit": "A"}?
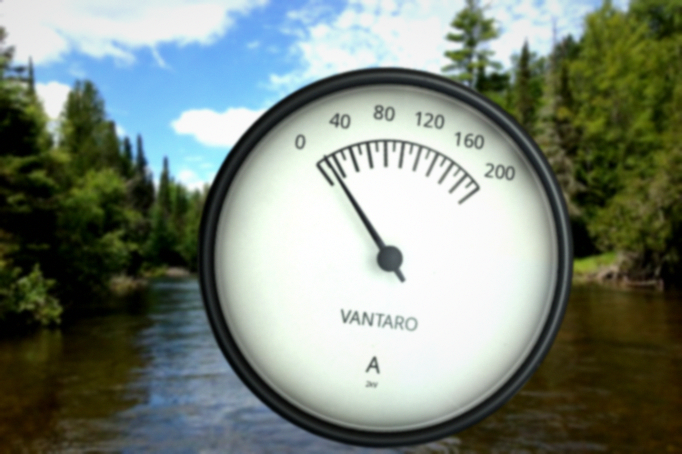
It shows {"value": 10, "unit": "A"}
